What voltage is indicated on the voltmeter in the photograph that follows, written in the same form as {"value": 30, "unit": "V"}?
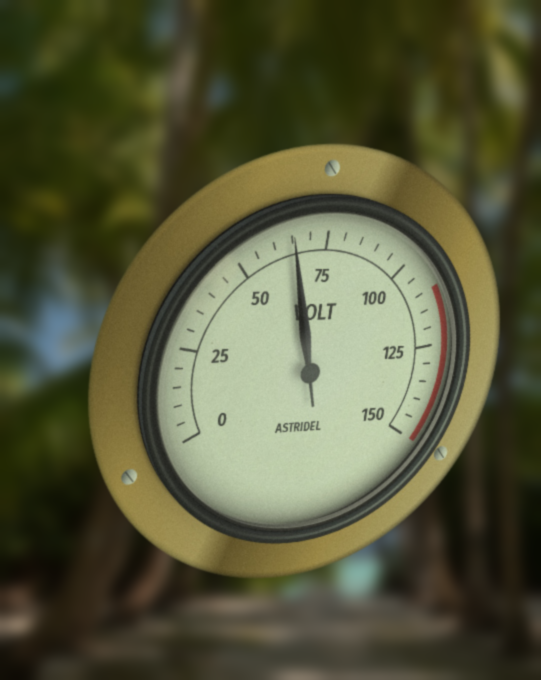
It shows {"value": 65, "unit": "V"}
